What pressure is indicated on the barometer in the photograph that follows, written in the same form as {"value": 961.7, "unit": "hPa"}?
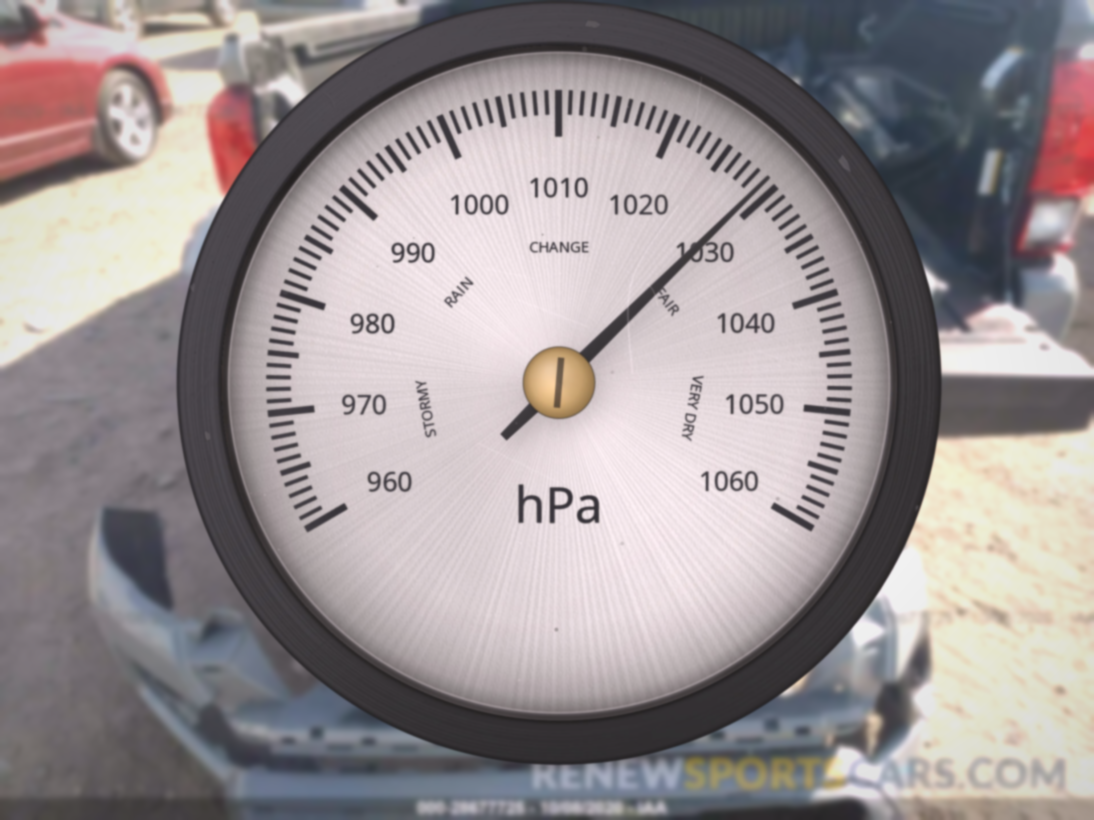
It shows {"value": 1029, "unit": "hPa"}
